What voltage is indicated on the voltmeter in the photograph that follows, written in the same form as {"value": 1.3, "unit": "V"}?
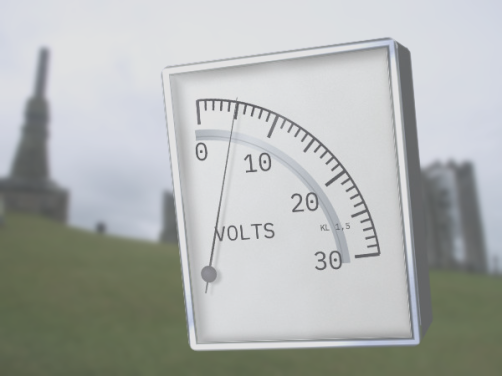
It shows {"value": 5, "unit": "V"}
